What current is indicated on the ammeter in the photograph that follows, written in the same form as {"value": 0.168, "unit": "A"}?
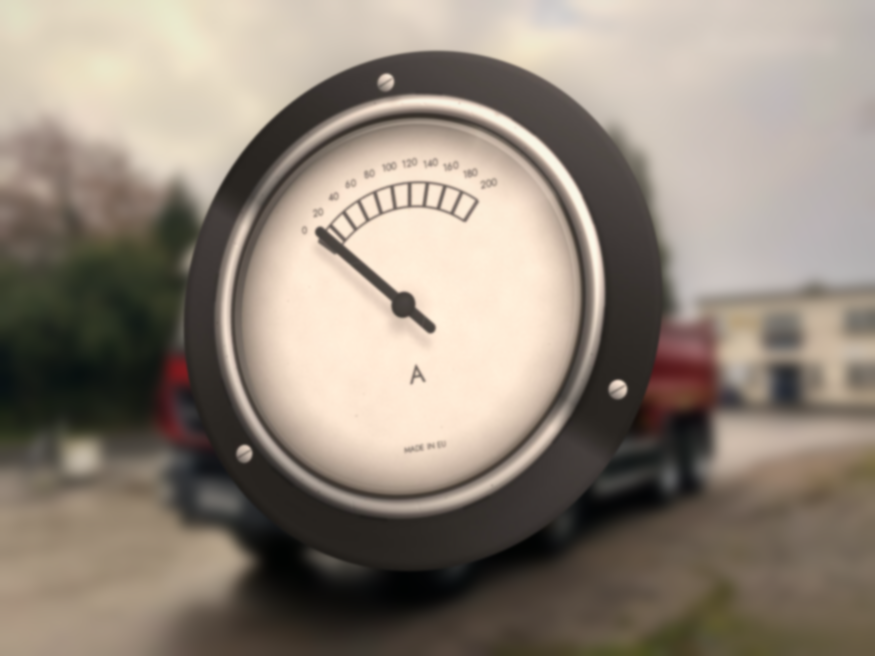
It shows {"value": 10, "unit": "A"}
